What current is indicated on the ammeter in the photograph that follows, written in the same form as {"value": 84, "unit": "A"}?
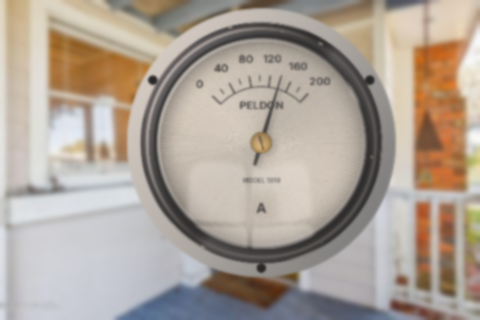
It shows {"value": 140, "unit": "A"}
